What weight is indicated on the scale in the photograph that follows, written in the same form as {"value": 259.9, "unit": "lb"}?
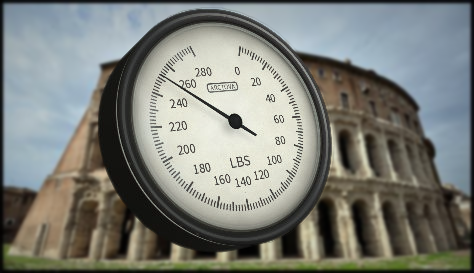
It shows {"value": 250, "unit": "lb"}
